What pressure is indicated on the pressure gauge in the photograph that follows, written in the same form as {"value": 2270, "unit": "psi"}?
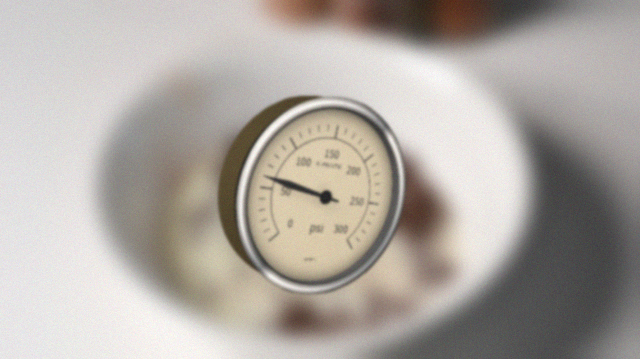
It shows {"value": 60, "unit": "psi"}
